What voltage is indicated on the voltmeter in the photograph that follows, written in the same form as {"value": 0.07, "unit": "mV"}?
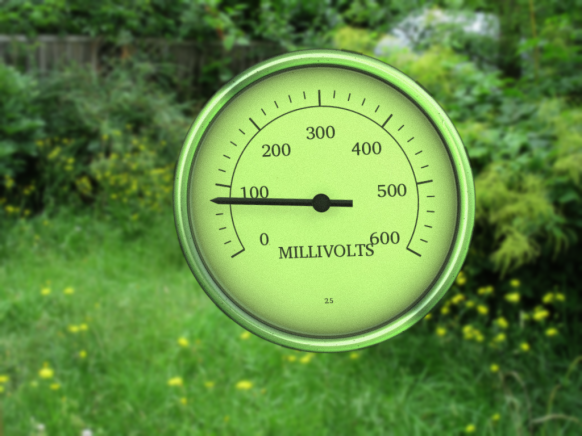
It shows {"value": 80, "unit": "mV"}
